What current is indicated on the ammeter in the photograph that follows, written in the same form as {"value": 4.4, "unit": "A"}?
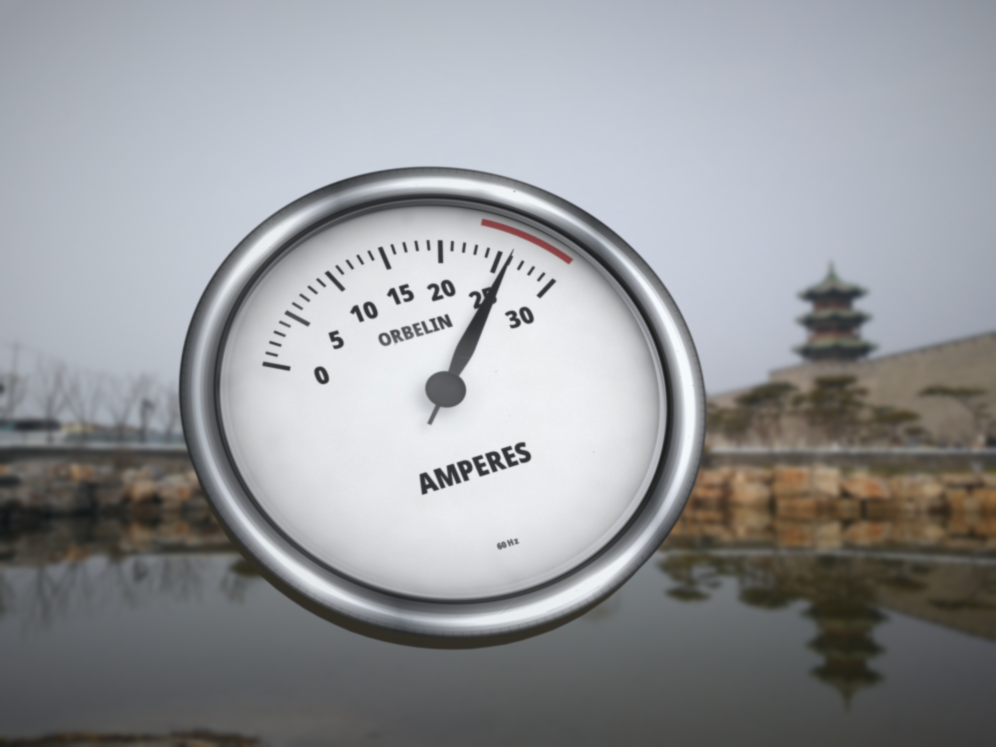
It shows {"value": 26, "unit": "A"}
